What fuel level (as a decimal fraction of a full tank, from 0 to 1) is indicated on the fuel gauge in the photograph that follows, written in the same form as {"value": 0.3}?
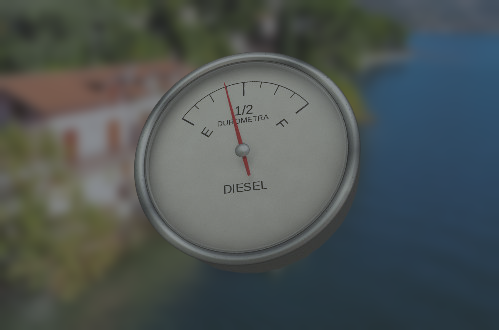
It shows {"value": 0.375}
